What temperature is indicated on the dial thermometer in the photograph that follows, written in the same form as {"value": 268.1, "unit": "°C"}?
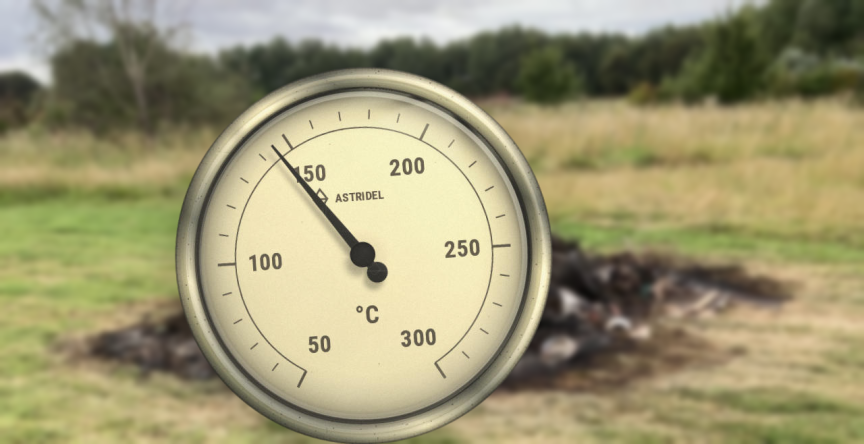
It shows {"value": 145, "unit": "°C"}
